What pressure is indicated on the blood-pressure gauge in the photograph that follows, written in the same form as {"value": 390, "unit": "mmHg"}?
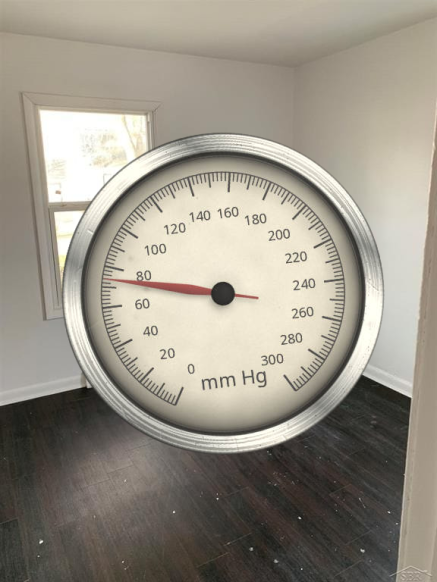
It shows {"value": 74, "unit": "mmHg"}
